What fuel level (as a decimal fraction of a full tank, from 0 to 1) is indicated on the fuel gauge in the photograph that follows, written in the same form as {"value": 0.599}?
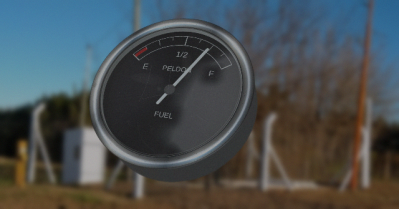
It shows {"value": 0.75}
